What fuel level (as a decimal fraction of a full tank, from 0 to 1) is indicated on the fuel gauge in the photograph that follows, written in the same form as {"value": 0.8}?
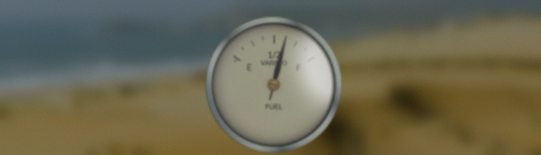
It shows {"value": 0.625}
